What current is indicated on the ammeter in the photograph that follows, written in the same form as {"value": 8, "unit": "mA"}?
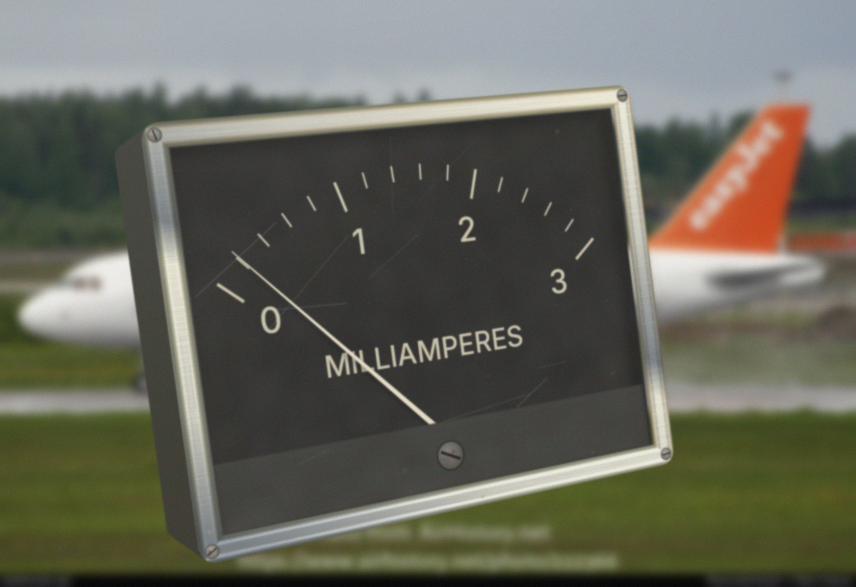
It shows {"value": 0.2, "unit": "mA"}
